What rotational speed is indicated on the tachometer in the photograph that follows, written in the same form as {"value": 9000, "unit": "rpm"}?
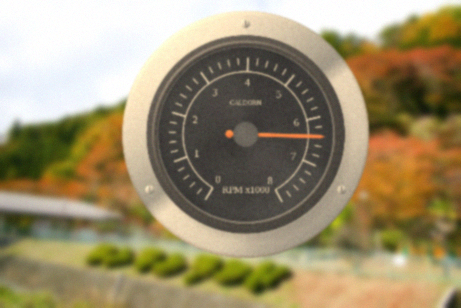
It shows {"value": 6400, "unit": "rpm"}
